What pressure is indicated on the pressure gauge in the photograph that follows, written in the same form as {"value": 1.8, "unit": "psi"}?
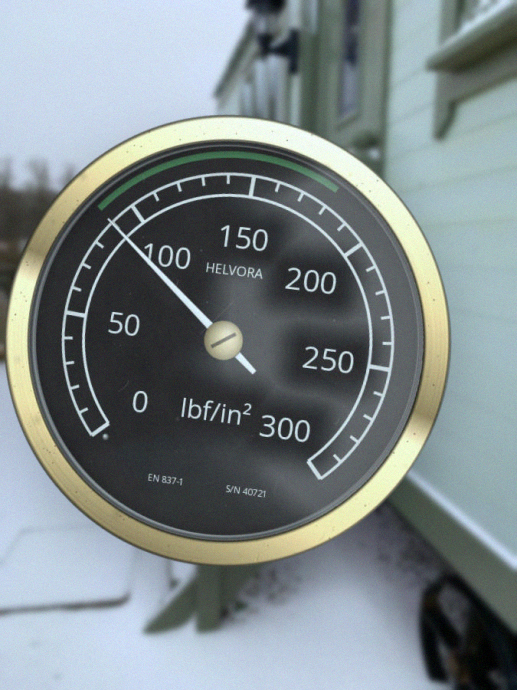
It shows {"value": 90, "unit": "psi"}
